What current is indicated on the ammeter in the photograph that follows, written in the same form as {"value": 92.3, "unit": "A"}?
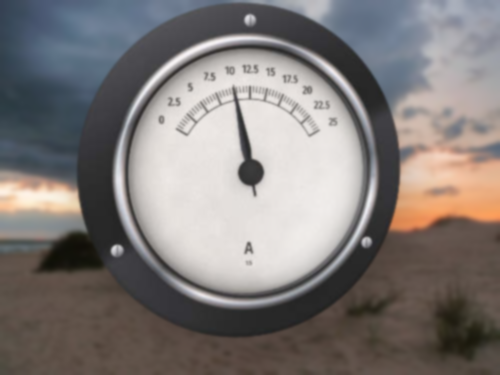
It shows {"value": 10, "unit": "A"}
